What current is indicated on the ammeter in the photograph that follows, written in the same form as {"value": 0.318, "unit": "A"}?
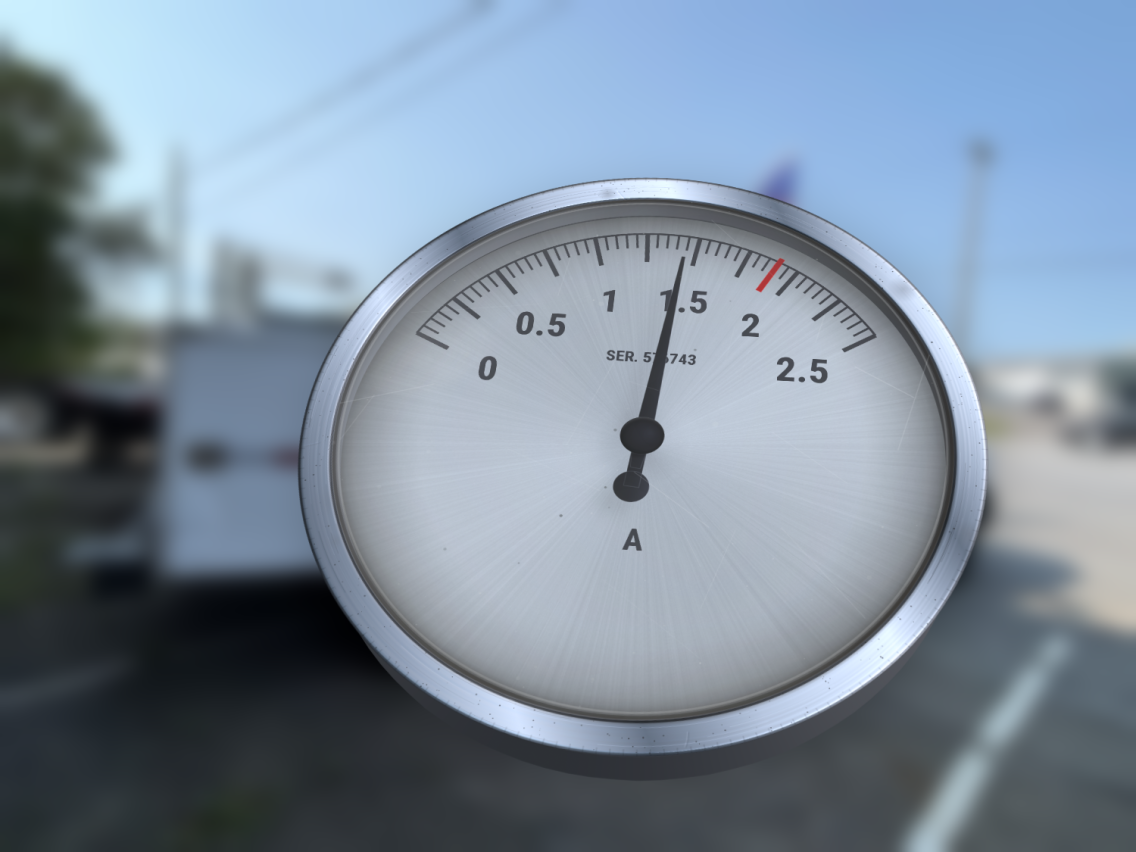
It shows {"value": 1.45, "unit": "A"}
